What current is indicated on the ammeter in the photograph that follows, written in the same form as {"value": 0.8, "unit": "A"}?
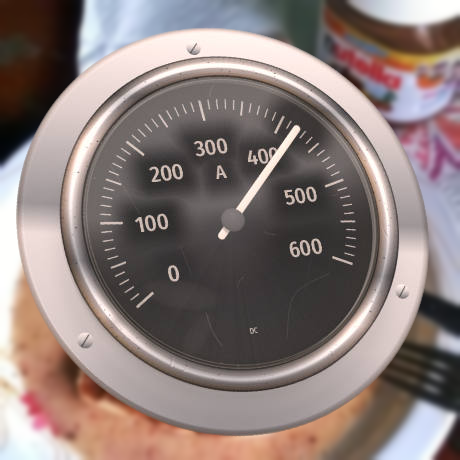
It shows {"value": 420, "unit": "A"}
